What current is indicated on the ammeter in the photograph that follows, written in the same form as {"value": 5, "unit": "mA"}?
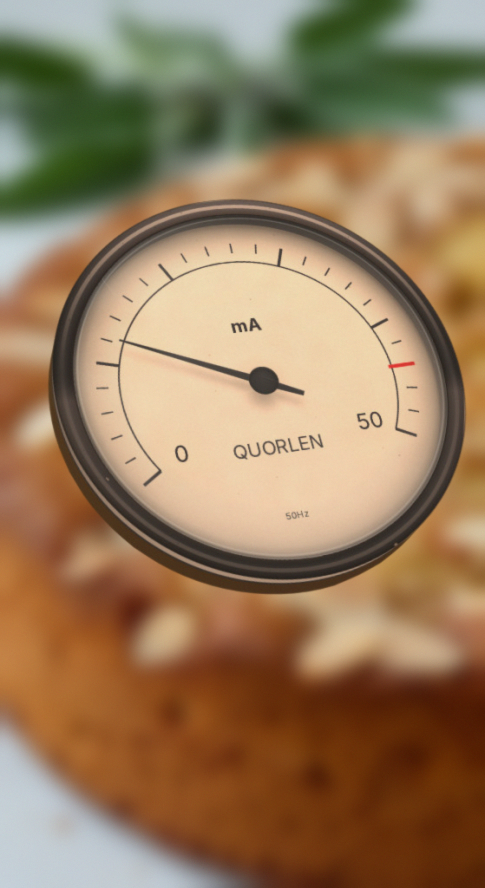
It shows {"value": 12, "unit": "mA"}
